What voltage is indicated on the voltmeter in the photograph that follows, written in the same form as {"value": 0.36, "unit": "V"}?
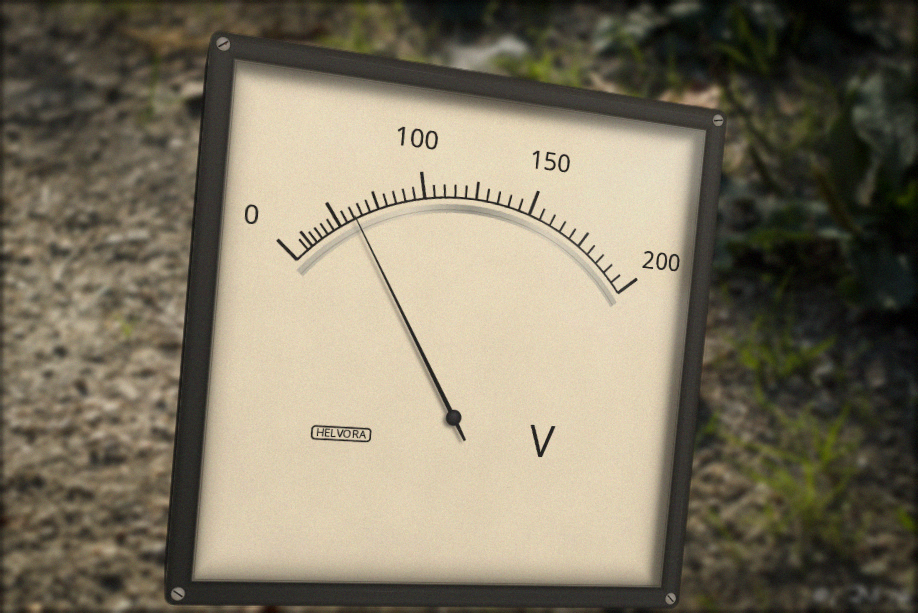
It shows {"value": 60, "unit": "V"}
